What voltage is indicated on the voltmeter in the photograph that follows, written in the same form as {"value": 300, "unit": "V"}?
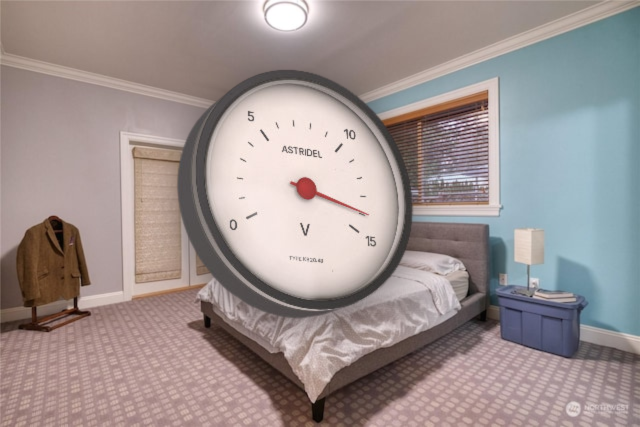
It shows {"value": 14, "unit": "V"}
